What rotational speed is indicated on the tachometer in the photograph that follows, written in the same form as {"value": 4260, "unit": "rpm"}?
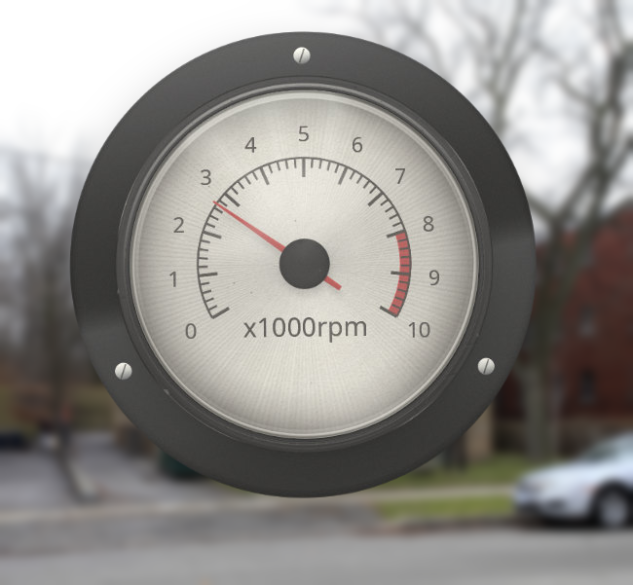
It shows {"value": 2700, "unit": "rpm"}
